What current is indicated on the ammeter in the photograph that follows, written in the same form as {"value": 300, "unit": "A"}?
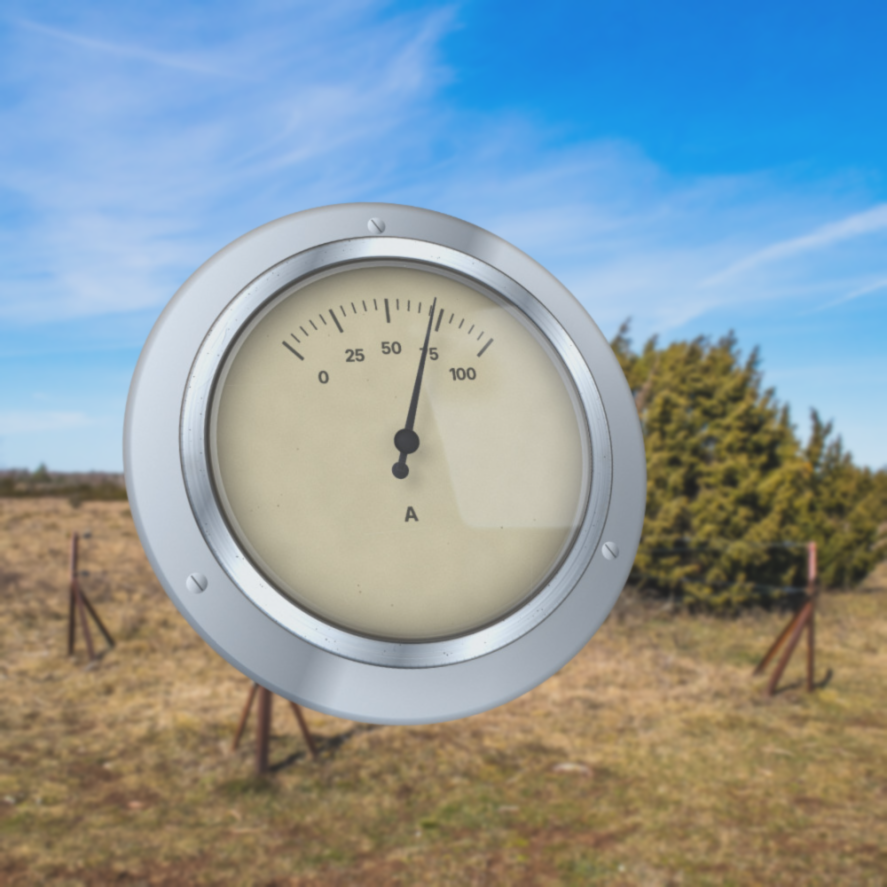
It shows {"value": 70, "unit": "A"}
